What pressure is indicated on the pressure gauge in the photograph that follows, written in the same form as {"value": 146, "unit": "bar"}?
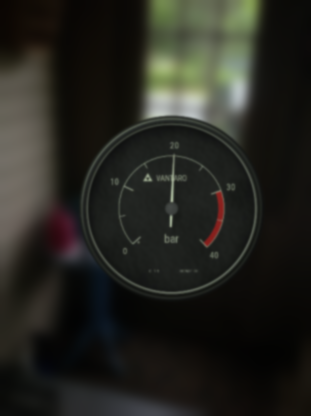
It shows {"value": 20, "unit": "bar"}
